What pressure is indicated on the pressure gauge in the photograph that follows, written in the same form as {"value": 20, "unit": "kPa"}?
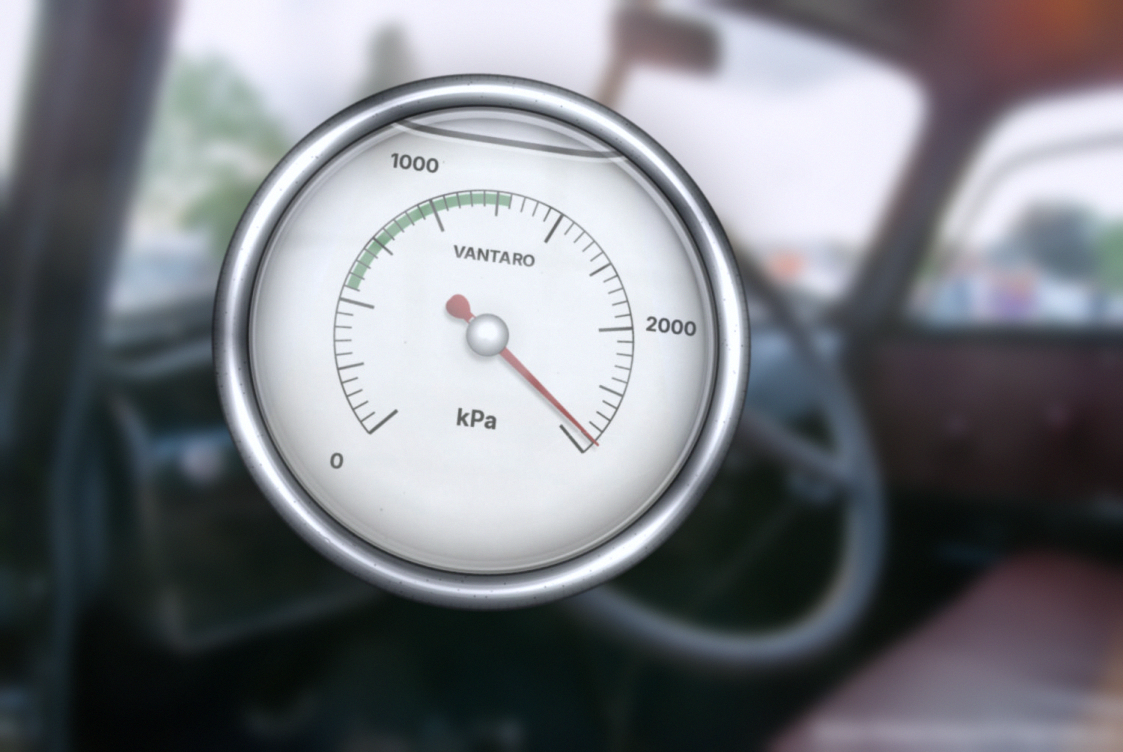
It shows {"value": 2450, "unit": "kPa"}
